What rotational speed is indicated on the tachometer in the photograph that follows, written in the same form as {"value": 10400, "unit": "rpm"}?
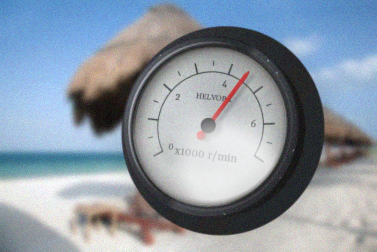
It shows {"value": 4500, "unit": "rpm"}
